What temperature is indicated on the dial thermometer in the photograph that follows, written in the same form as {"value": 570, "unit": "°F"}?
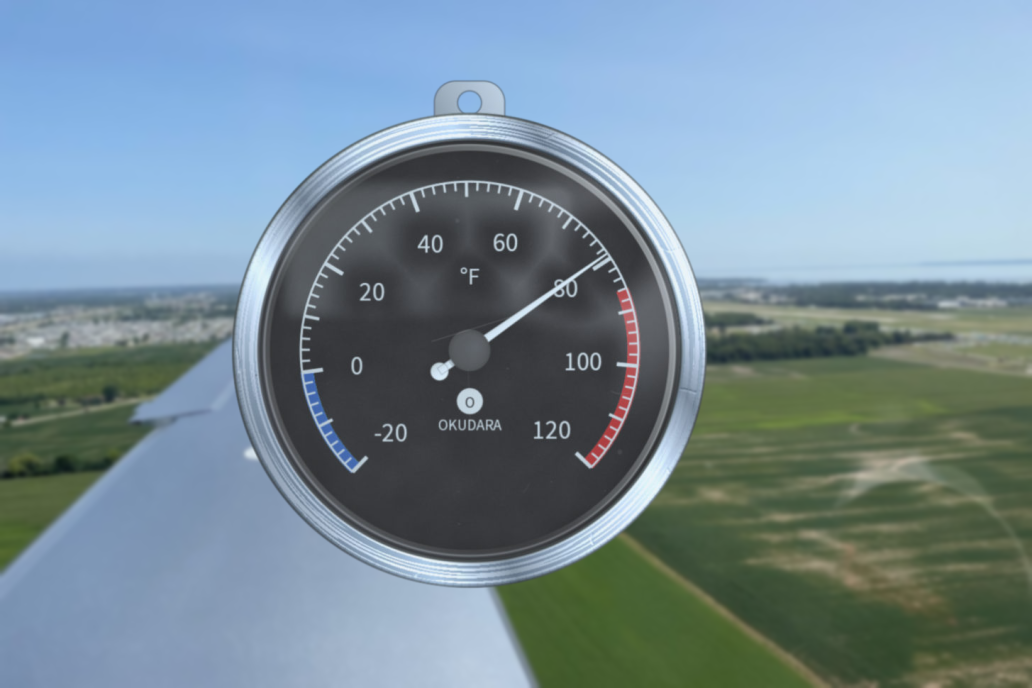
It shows {"value": 79, "unit": "°F"}
